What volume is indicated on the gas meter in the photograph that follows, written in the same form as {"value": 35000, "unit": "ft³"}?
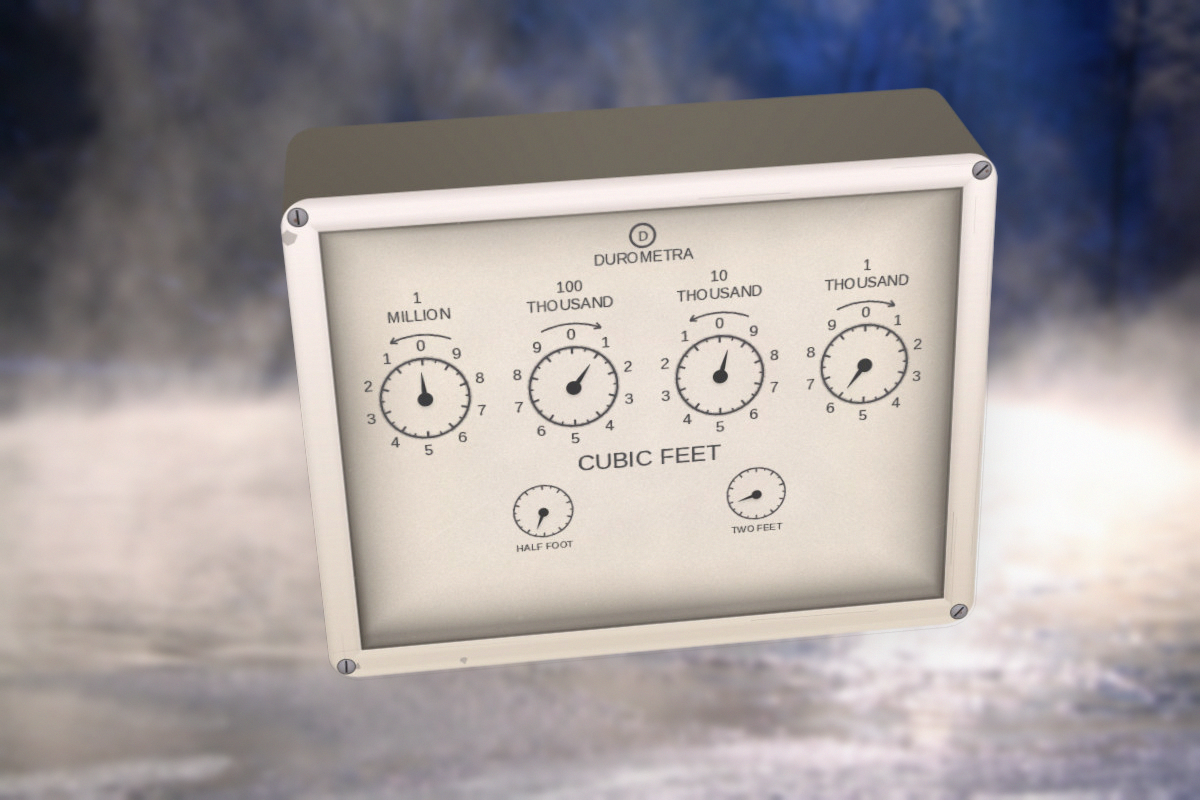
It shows {"value": 9600, "unit": "ft³"}
